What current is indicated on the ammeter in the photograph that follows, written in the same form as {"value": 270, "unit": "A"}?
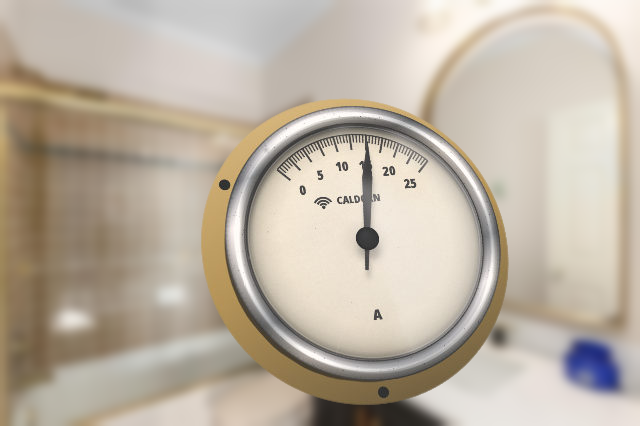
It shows {"value": 15, "unit": "A"}
